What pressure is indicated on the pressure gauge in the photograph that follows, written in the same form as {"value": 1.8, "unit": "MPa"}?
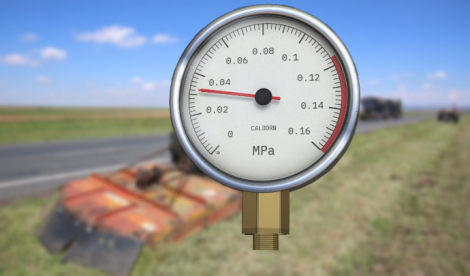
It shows {"value": 0.032, "unit": "MPa"}
